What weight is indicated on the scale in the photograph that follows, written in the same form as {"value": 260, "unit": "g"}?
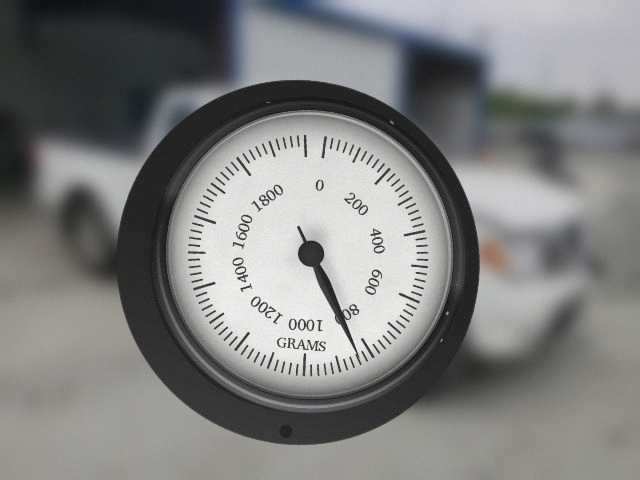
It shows {"value": 840, "unit": "g"}
